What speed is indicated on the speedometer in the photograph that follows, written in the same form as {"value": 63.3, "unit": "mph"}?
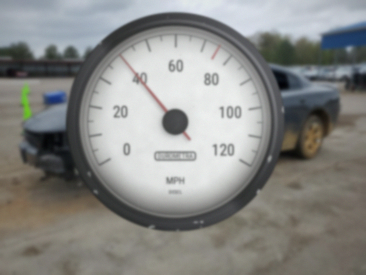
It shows {"value": 40, "unit": "mph"}
